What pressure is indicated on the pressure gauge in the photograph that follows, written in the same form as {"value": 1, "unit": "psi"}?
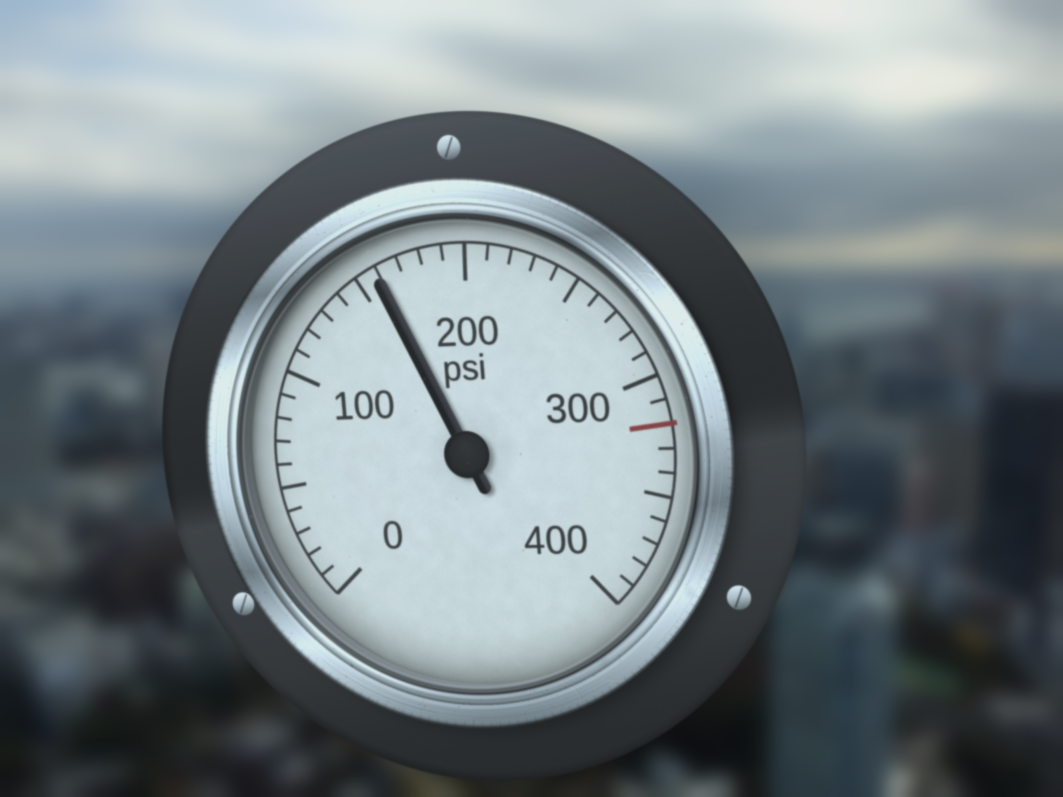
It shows {"value": 160, "unit": "psi"}
